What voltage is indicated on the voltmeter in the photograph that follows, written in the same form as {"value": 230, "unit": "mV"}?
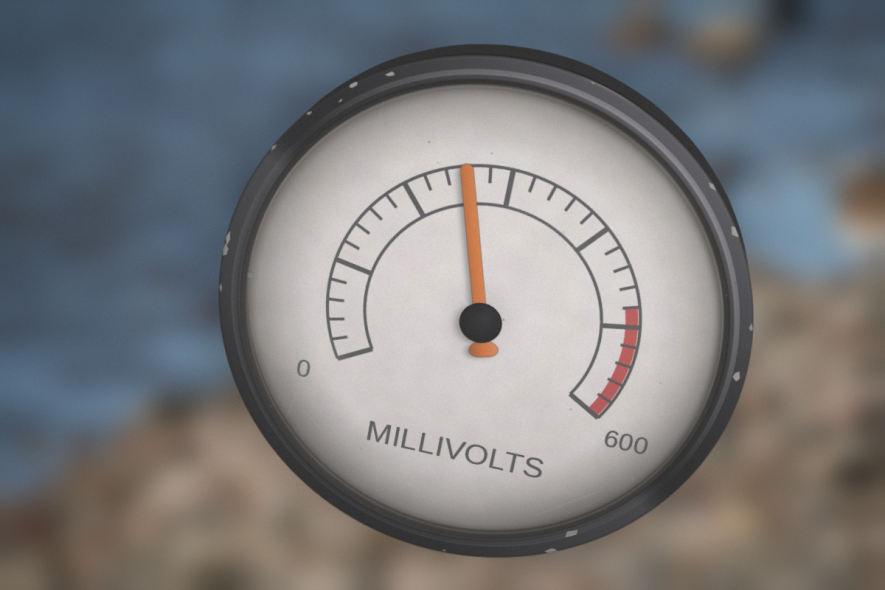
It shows {"value": 260, "unit": "mV"}
